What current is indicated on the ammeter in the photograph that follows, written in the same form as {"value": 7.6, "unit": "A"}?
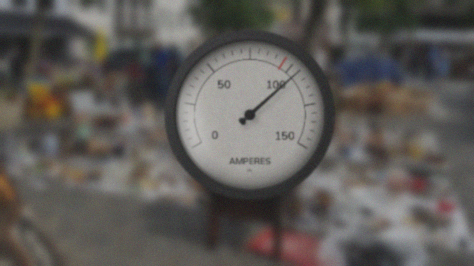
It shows {"value": 105, "unit": "A"}
